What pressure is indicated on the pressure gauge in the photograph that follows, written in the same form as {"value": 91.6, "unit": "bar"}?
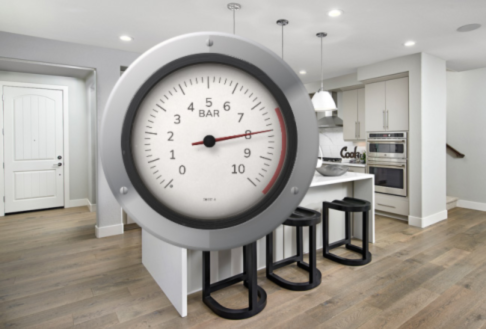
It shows {"value": 8, "unit": "bar"}
